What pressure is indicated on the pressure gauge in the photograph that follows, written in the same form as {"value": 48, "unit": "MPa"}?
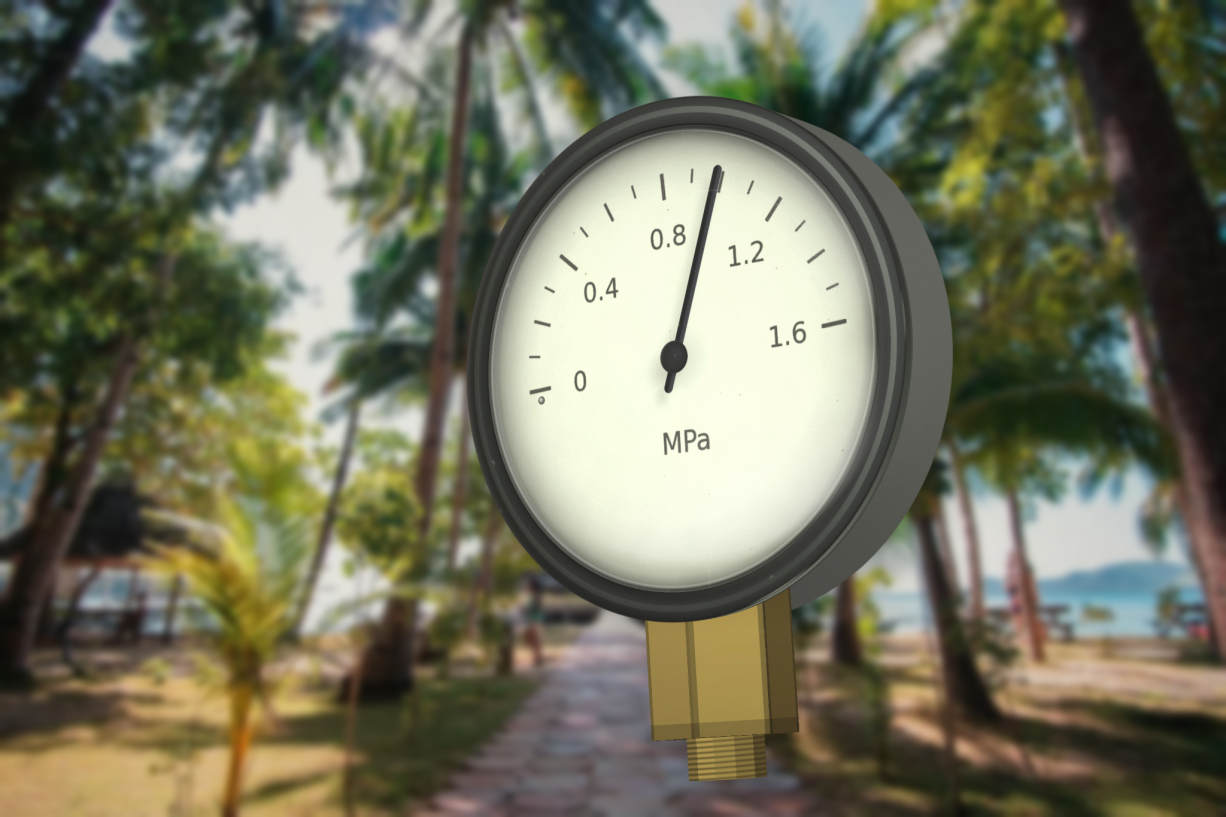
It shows {"value": 1, "unit": "MPa"}
